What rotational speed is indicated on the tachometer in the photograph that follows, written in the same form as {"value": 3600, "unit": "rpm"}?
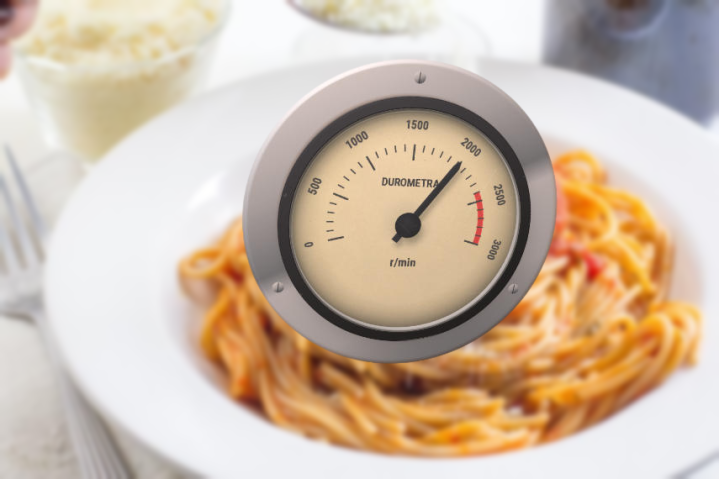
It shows {"value": 2000, "unit": "rpm"}
